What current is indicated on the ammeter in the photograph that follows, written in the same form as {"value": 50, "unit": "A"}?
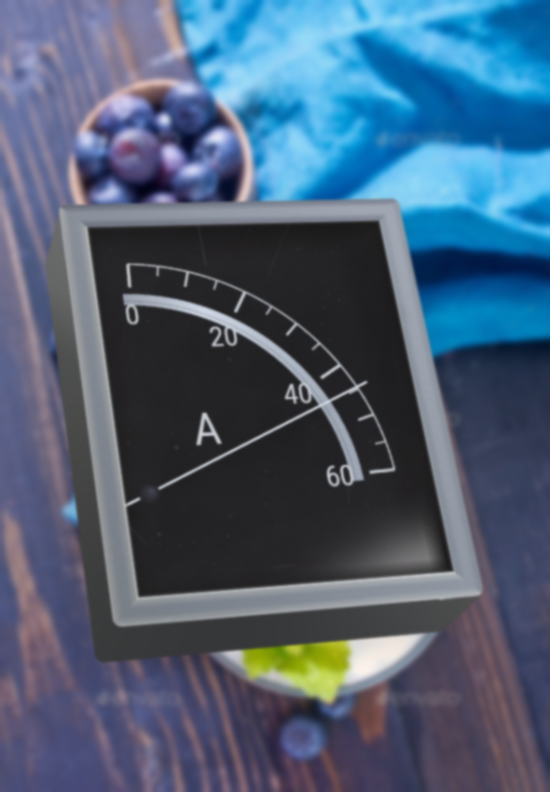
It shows {"value": 45, "unit": "A"}
